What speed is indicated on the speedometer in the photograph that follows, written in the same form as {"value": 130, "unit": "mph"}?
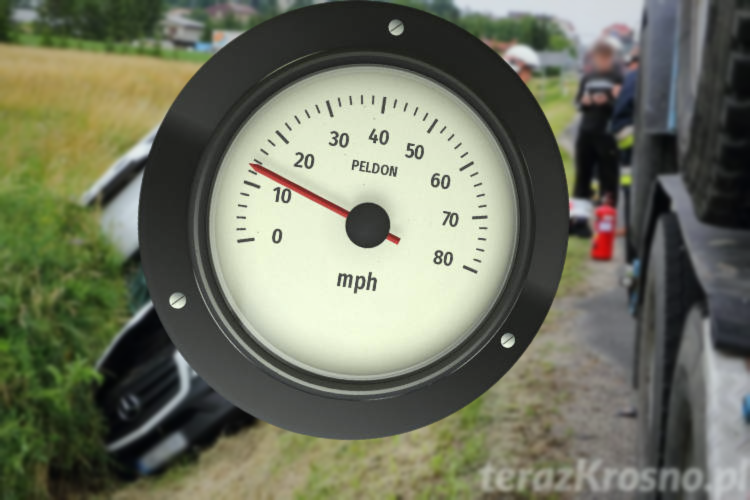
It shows {"value": 13, "unit": "mph"}
